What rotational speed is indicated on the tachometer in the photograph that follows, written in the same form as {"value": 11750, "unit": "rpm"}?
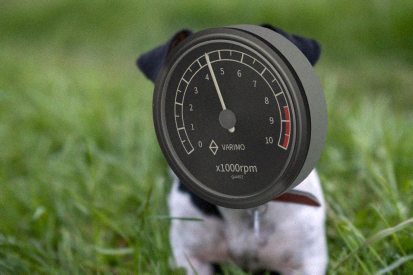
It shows {"value": 4500, "unit": "rpm"}
